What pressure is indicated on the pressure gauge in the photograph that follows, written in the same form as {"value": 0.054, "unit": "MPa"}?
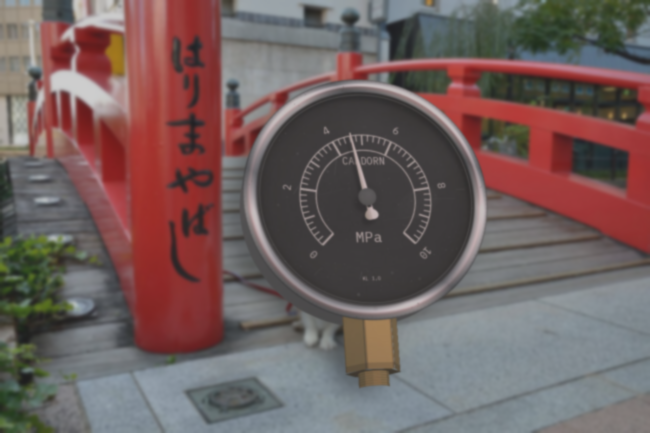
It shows {"value": 4.6, "unit": "MPa"}
